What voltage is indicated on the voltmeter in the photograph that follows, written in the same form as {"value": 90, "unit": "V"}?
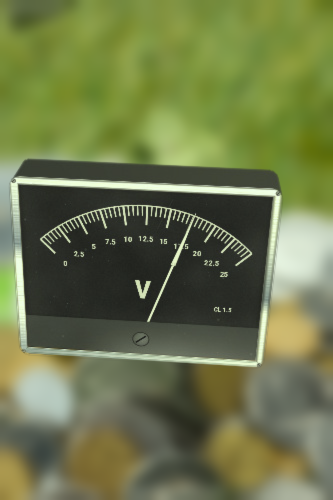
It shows {"value": 17.5, "unit": "V"}
